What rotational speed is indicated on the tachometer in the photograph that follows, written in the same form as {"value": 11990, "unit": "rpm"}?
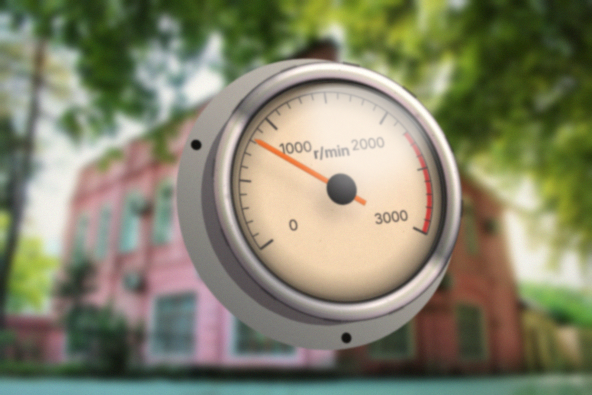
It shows {"value": 800, "unit": "rpm"}
